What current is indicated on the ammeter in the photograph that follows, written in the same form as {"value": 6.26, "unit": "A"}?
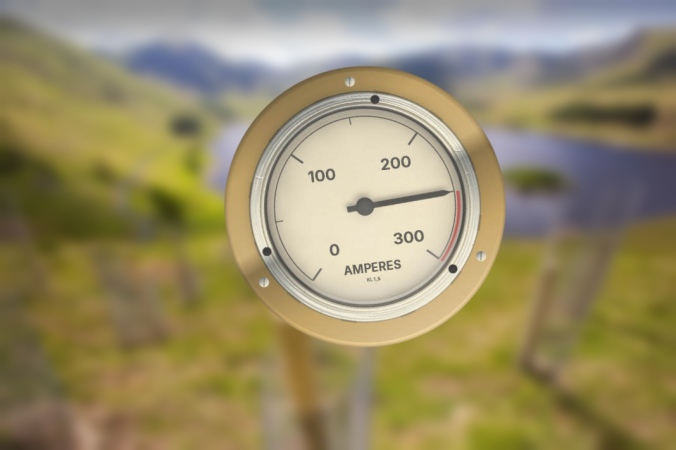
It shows {"value": 250, "unit": "A"}
